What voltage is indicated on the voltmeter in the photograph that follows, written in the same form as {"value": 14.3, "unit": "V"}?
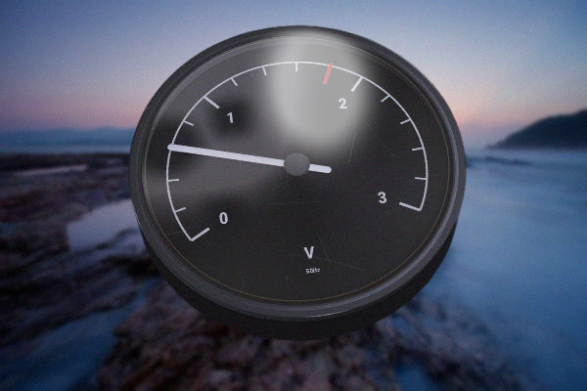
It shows {"value": 0.6, "unit": "V"}
